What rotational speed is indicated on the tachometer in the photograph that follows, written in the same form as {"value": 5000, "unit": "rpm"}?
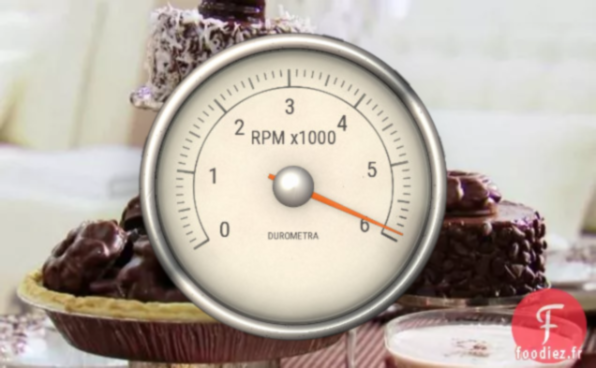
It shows {"value": 5900, "unit": "rpm"}
